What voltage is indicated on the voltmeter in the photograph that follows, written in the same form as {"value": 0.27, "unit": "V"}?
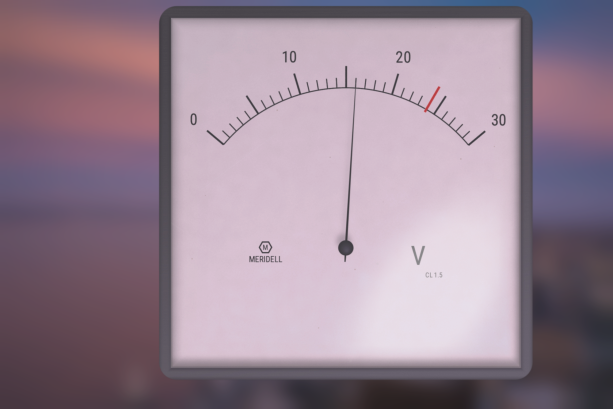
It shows {"value": 16, "unit": "V"}
